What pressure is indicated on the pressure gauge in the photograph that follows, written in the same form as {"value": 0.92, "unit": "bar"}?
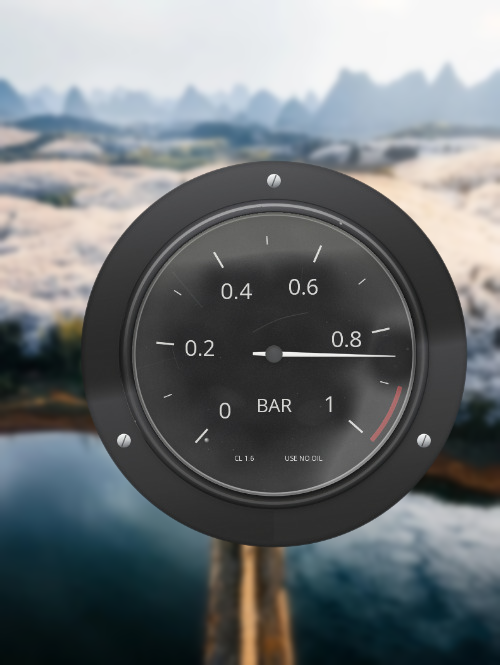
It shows {"value": 0.85, "unit": "bar"}
